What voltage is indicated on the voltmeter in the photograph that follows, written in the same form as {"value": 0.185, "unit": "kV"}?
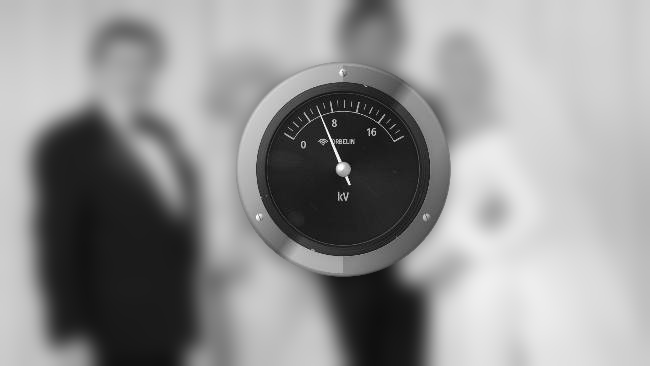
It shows {"value": 6, "unit": "kV"}
